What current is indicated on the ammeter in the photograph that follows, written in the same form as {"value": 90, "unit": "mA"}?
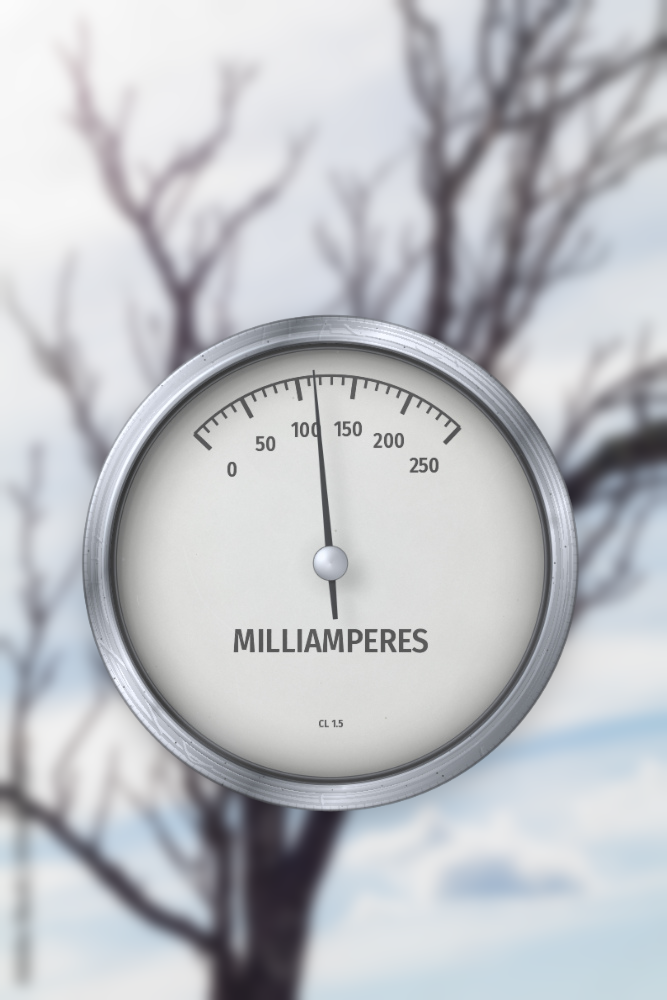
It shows {"value": 115, "unit": "mA"}
